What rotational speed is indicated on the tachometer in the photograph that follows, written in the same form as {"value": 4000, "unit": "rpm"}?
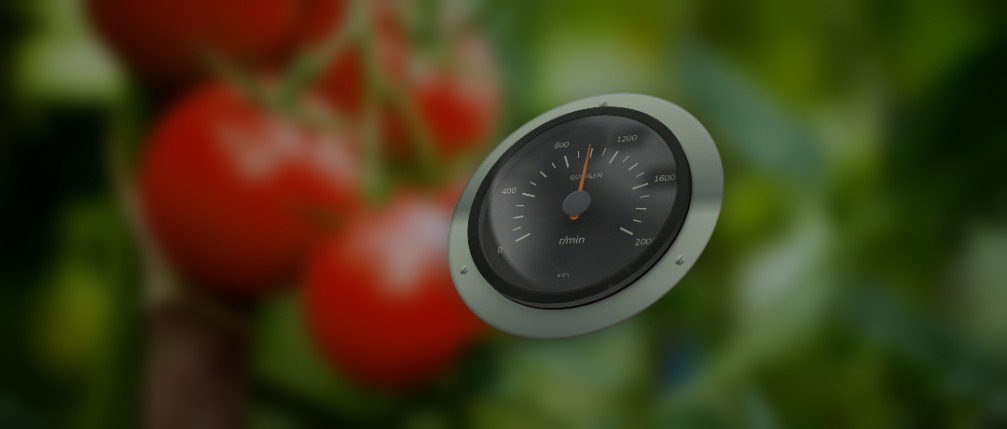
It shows {"value": 1000, "unit": "rpm"}
